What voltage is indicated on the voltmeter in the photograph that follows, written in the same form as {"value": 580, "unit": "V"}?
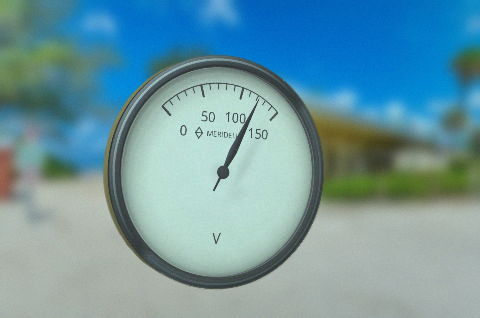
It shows {"value": 120, "unit": "V"}
